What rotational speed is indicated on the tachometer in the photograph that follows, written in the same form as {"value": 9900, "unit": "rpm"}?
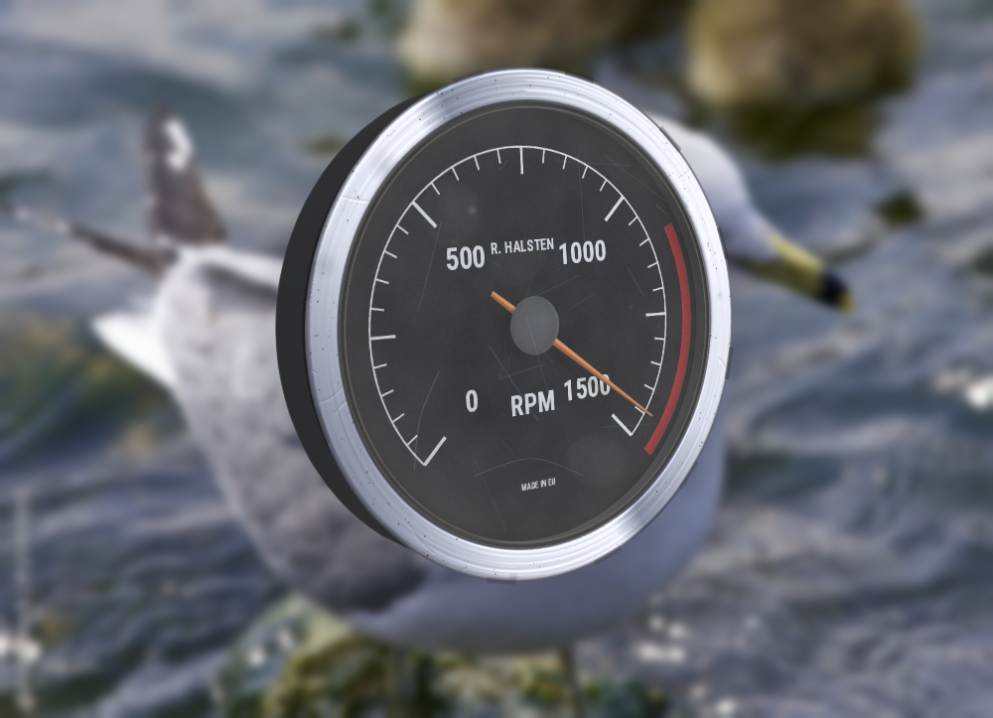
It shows {"value": 1450, "unit": "rpm"}
